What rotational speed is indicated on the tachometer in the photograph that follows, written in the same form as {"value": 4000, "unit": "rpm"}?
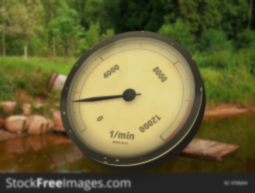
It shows {"value": 1500, "unit": "rpm"}
